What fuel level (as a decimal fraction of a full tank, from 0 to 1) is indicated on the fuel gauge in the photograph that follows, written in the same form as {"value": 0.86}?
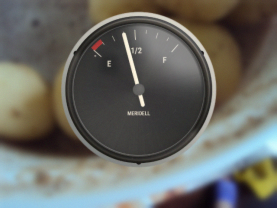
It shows {"value": 0.375}
